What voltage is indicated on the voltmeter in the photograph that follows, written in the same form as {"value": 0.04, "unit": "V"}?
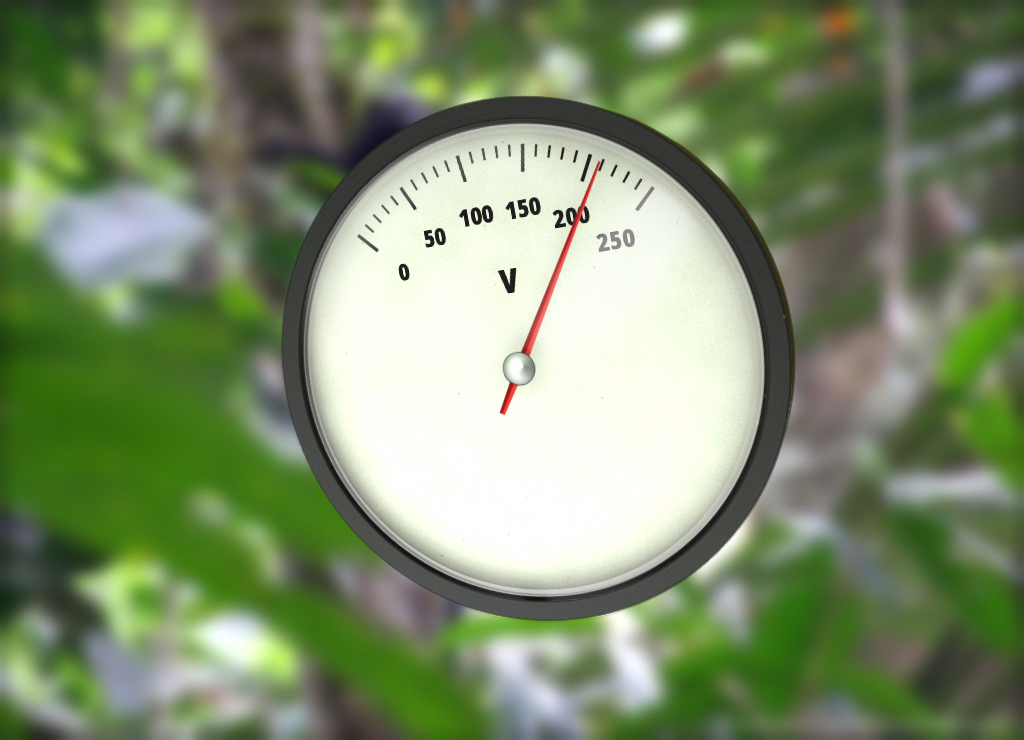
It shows {"value": 210, "unit": "V"}
